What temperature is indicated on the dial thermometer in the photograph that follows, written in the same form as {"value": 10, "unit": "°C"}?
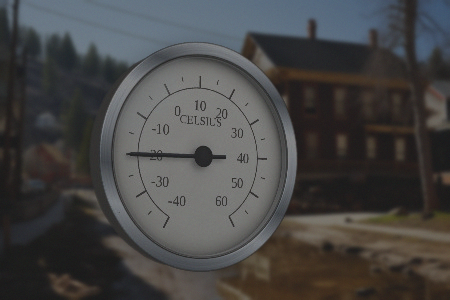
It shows {"value": -20, "unit": "°C"}
